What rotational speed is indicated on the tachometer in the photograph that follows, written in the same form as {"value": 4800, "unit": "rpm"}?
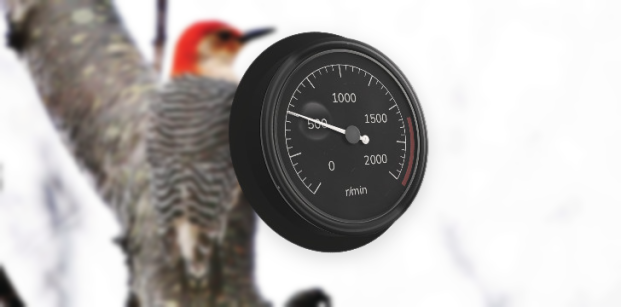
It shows {"value": 500, "unit": "rpm"}
